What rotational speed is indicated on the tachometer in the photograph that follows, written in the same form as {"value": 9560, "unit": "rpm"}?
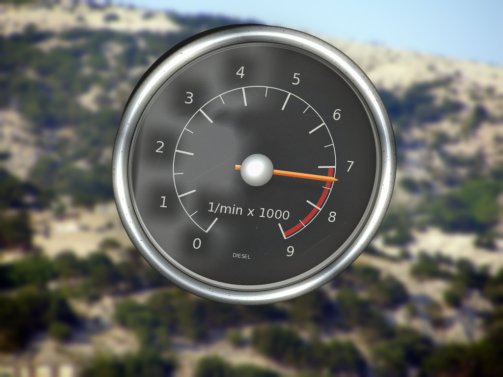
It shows {"value": 7250, "unit": "rpm"}
